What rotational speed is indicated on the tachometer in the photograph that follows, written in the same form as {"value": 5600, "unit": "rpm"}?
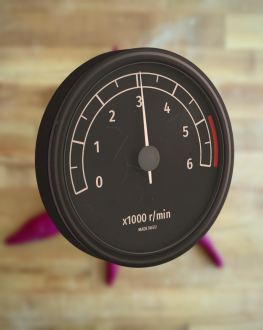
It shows {"value": 3000, "unit": "rpm"}
